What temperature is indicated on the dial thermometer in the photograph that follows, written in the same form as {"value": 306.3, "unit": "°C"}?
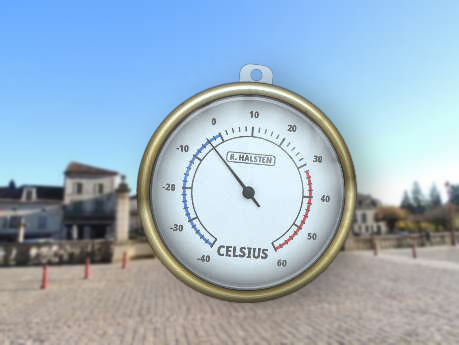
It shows {"value": -4, "unit": "°C"}
